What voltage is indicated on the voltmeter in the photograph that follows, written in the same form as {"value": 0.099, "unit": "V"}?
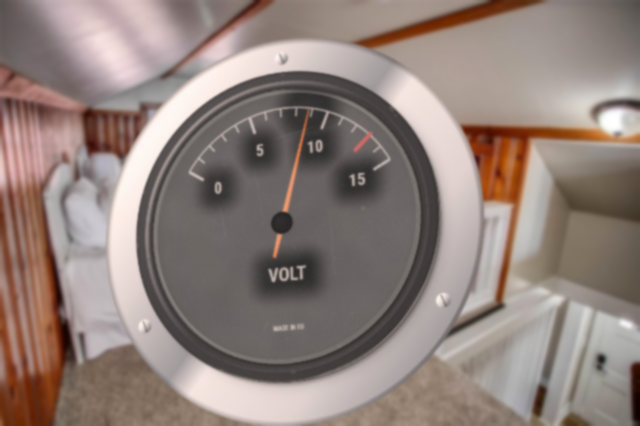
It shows {"value": 9, "unit": "V"}
